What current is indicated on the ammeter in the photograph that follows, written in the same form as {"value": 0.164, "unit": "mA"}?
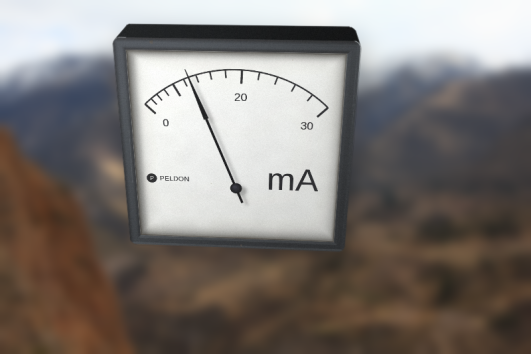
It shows {"value": 13, "unit": "mA"}
